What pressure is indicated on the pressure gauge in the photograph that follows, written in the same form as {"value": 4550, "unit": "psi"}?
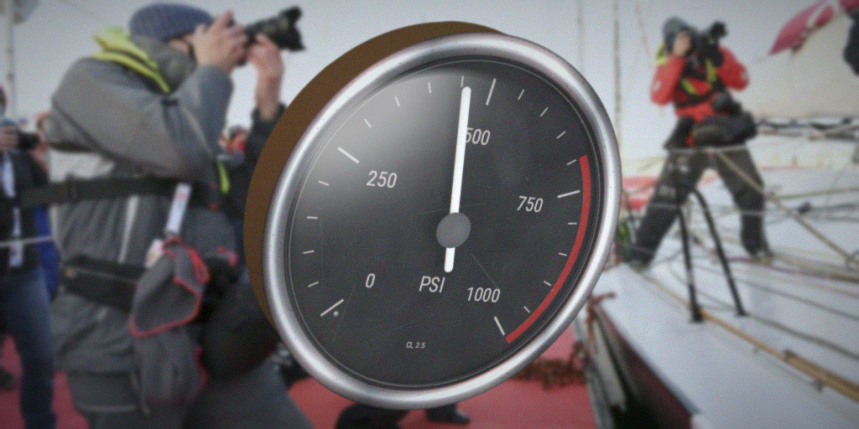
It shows {"value": 450, "unit": "psi"}
